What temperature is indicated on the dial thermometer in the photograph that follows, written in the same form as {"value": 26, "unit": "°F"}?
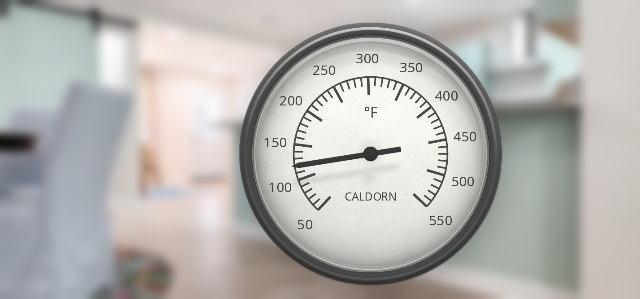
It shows {"value": 120, "unit": "°F"}
